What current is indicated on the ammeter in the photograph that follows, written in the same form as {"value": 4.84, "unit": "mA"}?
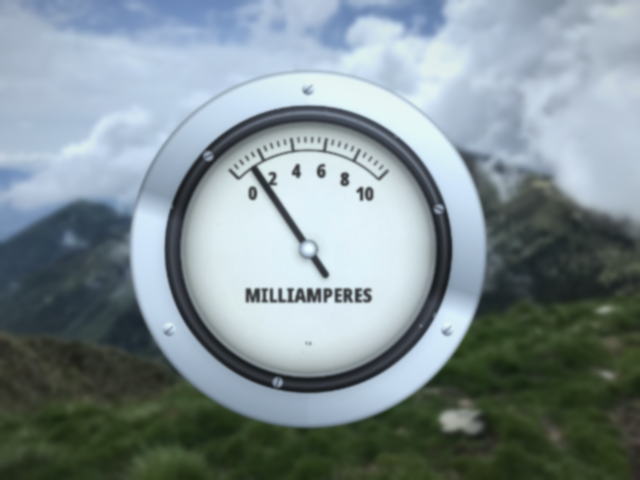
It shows {"value": 1.2, "unit": "mA"}
